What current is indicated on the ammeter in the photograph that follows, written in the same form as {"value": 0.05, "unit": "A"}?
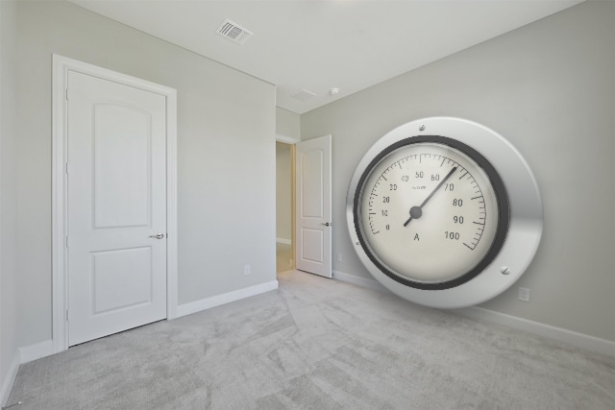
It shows {"value": 66, "unit": "A"}
